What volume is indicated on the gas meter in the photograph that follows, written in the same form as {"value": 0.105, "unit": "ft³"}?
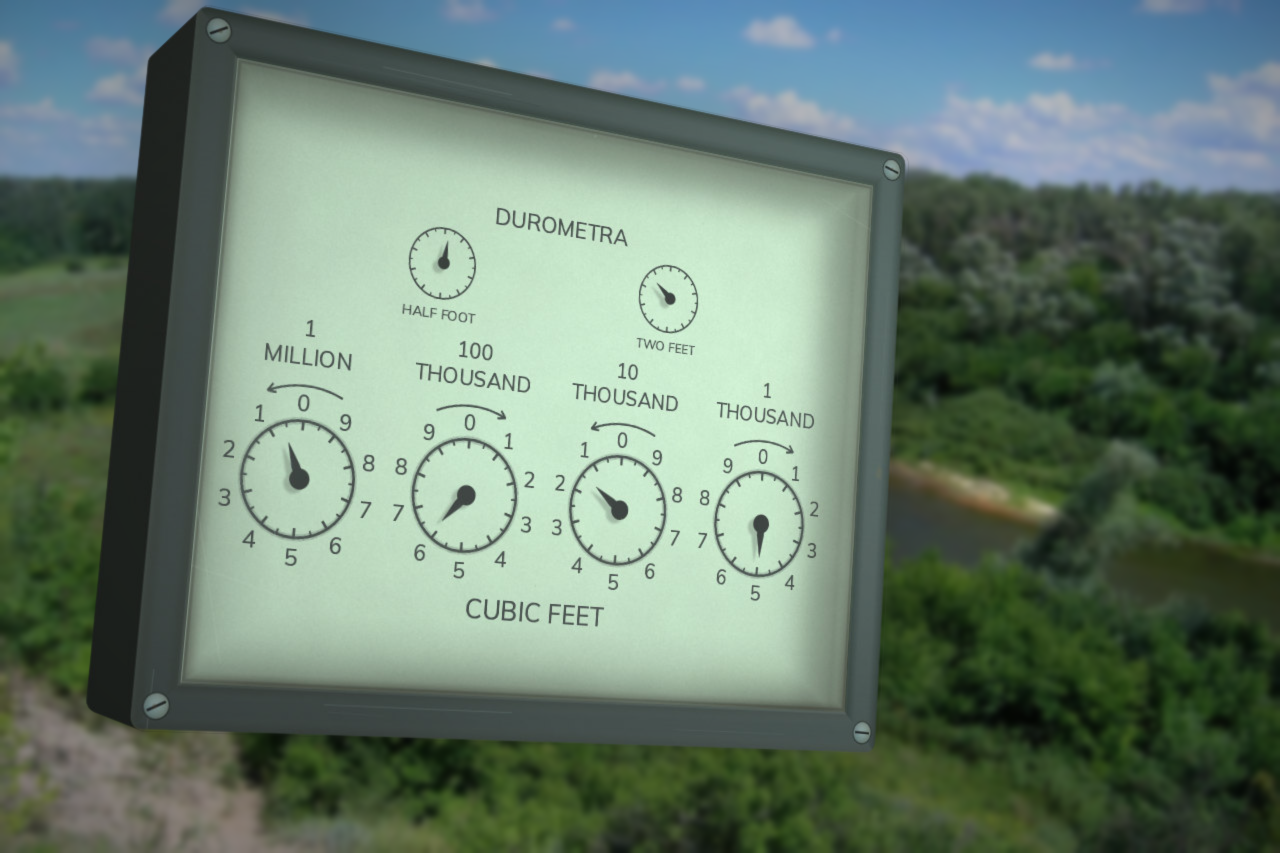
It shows {"value": 61500, "unit": "ft³"}
